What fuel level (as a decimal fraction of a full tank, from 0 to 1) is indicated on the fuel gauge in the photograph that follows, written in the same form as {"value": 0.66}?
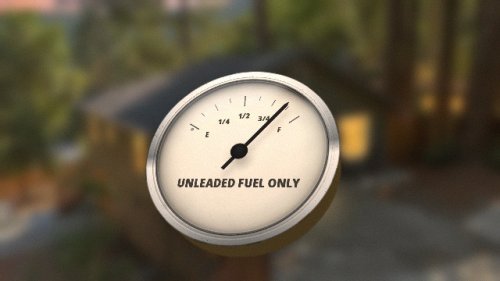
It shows {"value": 0.875}
